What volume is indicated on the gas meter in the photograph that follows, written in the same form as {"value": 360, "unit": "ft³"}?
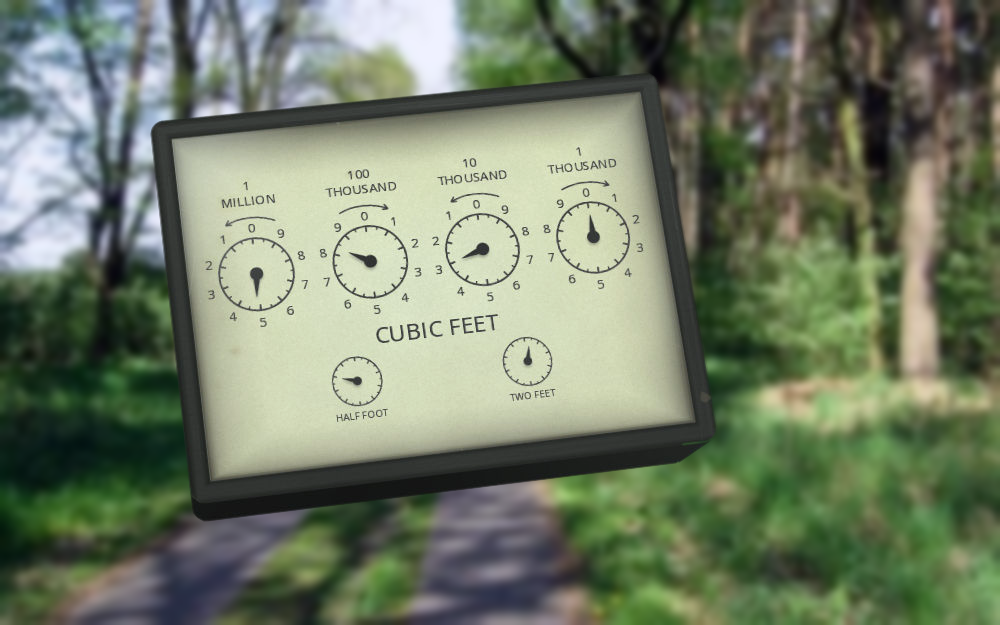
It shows {"value": 483000, "unit": "ft³"}
